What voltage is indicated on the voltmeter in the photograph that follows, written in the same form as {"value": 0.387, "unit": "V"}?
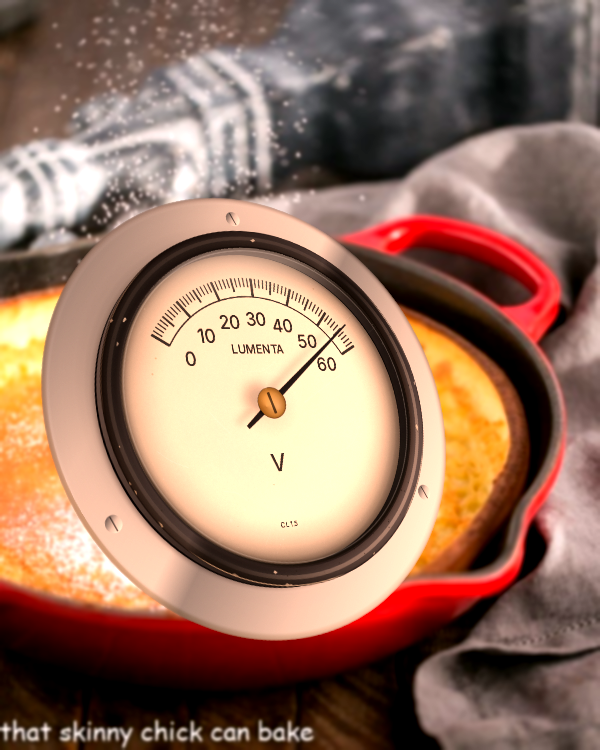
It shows {"value": 55, "unit": "V"}
